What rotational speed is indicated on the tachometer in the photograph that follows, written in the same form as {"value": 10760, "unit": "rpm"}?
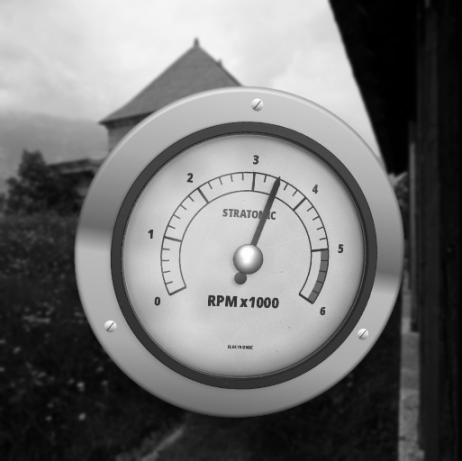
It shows {"value": 3400, "unit": "rpm"}
